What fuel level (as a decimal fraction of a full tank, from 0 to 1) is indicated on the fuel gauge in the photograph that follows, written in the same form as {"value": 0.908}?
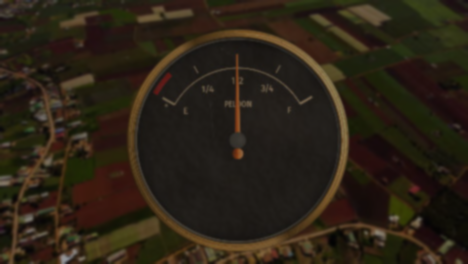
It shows {"value": 0.5}
